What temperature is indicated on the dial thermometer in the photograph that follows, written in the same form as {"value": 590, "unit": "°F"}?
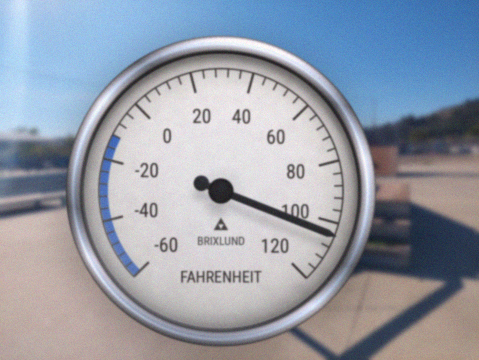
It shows {"value": 104, "unit": "°F"}
